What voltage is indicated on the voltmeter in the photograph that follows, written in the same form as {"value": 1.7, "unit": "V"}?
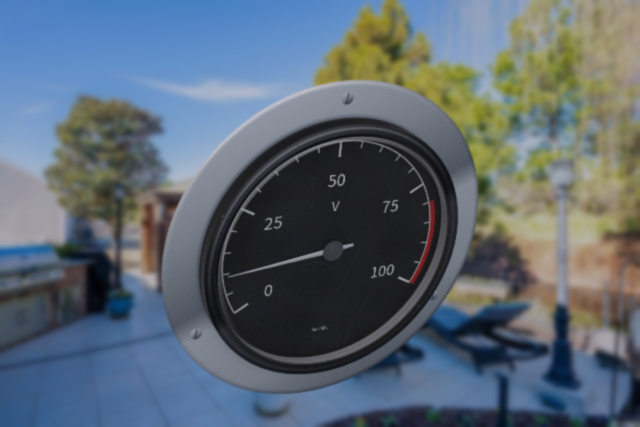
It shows {"value": 10, "unit": "V"}
